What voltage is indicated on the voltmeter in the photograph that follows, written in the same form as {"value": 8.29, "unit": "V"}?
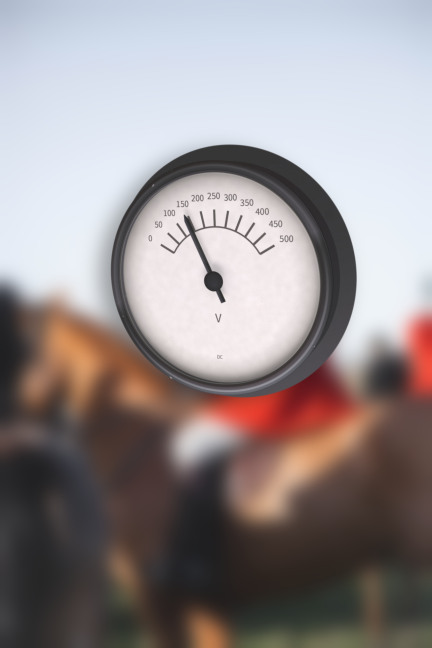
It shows {"value": 150, "unit": "V"}
